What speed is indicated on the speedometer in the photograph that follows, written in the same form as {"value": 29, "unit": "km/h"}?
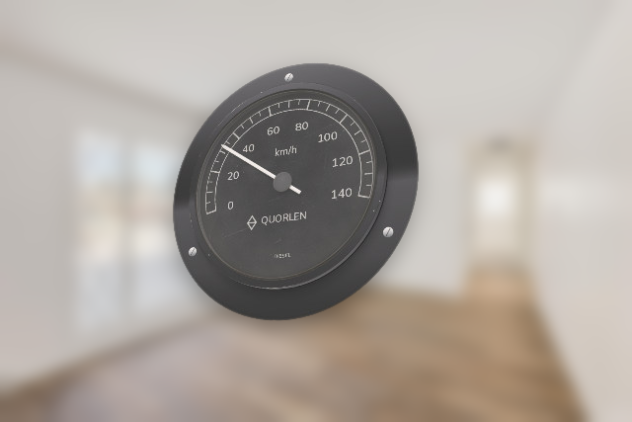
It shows {"value": 32.5, "unit": "km/h"}
